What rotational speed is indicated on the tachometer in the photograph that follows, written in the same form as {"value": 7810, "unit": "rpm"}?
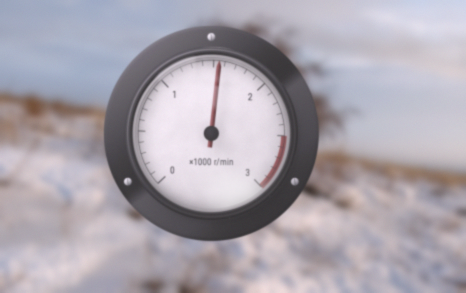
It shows {"value": 1550, "unit": "rpm"}
